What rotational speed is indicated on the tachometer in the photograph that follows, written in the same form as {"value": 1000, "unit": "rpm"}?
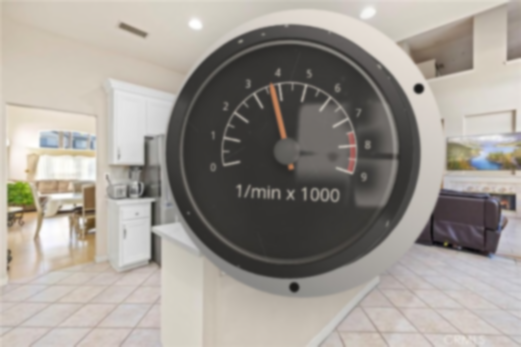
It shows {"value": 3750, "unit": "rpm"}
